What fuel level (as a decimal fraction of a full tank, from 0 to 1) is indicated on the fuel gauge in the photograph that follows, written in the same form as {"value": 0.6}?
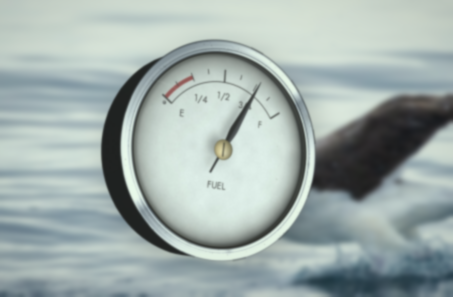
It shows {"value": 0.75}
